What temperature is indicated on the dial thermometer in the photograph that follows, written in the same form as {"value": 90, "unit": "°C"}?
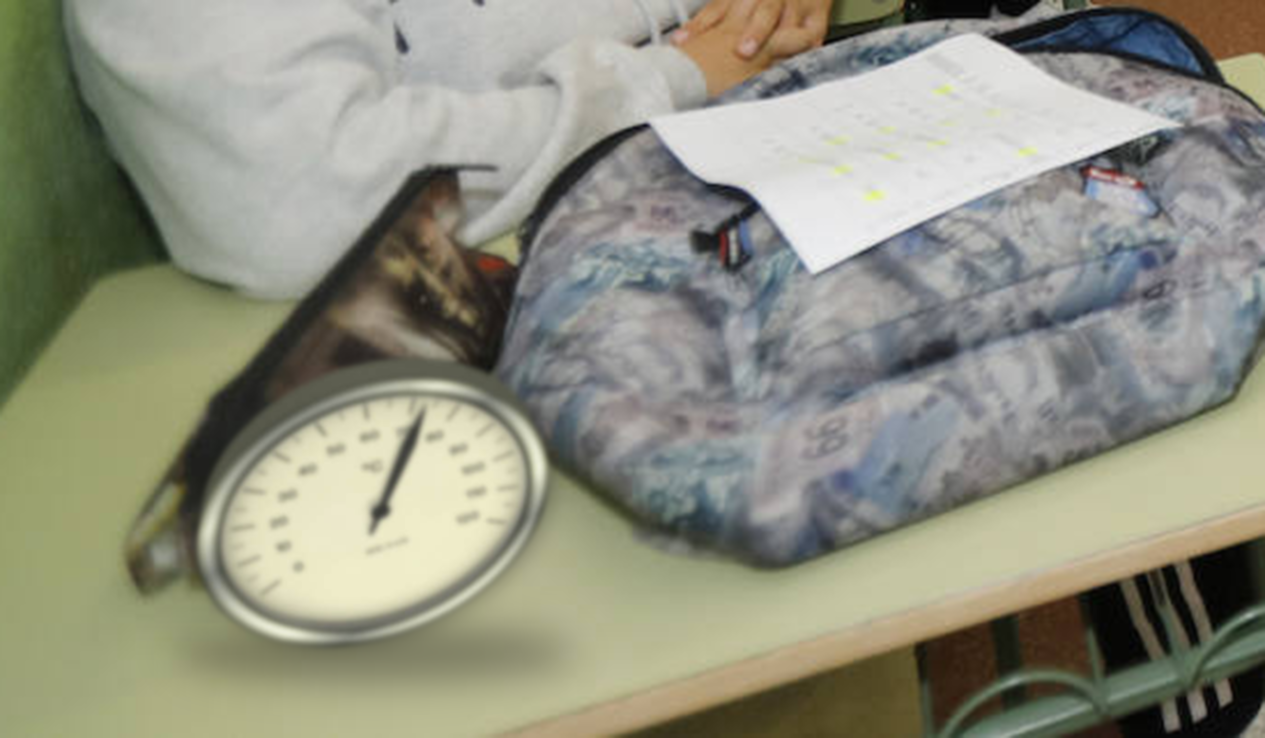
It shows {"value": 72.5, "unit": "°C"}
